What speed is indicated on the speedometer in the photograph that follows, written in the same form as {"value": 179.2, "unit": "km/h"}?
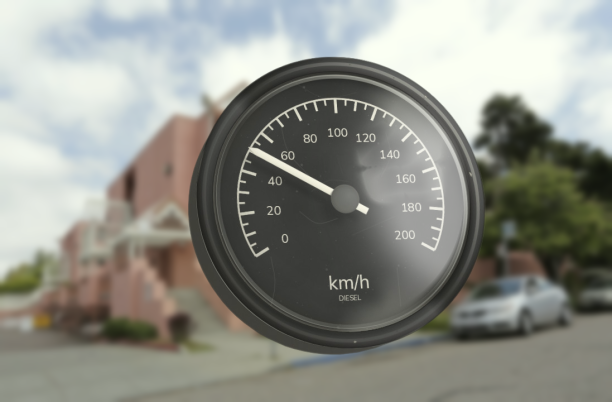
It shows {"value": 50, "unit": "km/h"}
